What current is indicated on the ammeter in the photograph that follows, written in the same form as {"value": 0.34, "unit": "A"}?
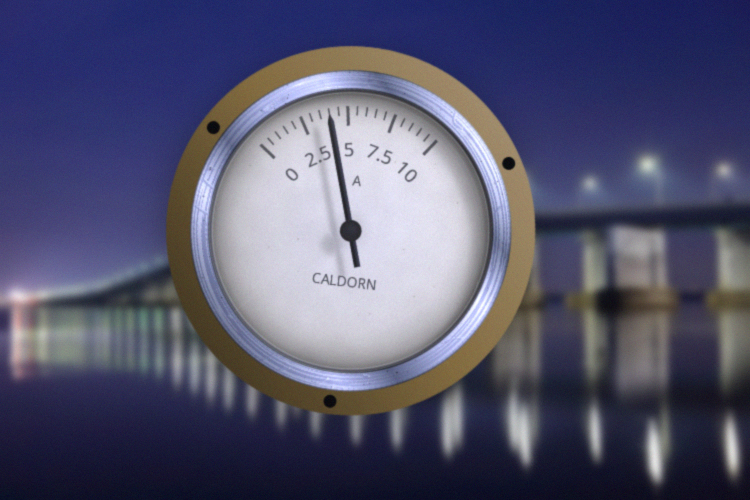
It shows {"value": 4, "unit": "A"}
